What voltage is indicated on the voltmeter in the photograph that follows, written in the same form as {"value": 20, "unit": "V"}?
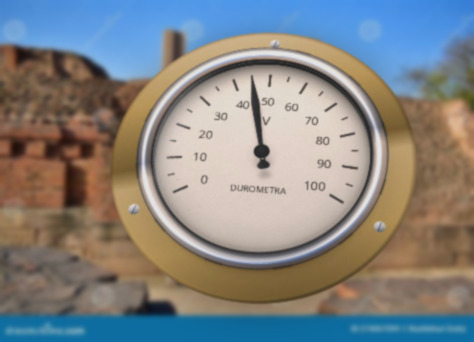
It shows {"value": 45, "unit": "V"}
